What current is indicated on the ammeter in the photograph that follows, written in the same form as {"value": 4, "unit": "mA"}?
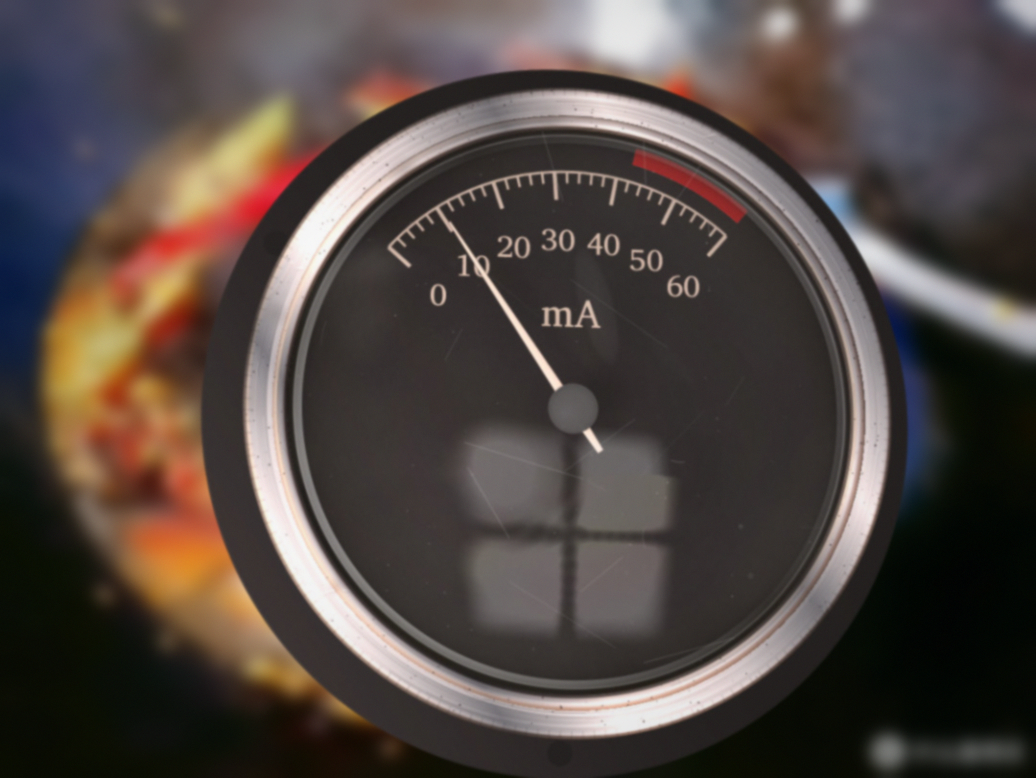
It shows {"value": 10, "unit": "mA"}
